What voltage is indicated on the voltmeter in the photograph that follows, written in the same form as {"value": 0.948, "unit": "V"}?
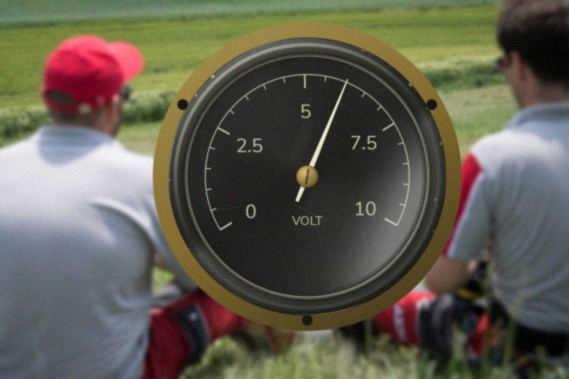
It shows {"value": 6, "unit": "V"}
